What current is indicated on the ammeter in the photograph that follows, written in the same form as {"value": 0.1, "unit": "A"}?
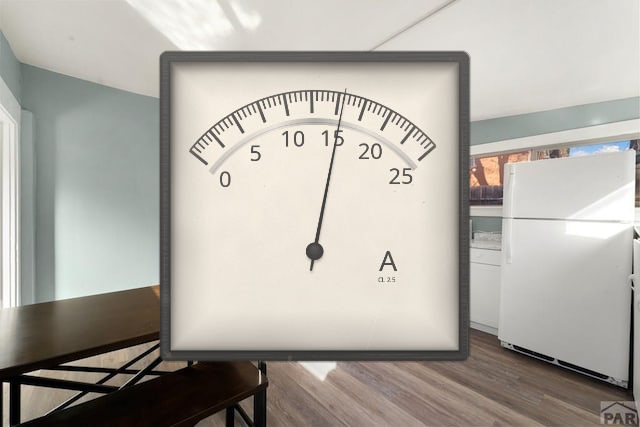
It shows {"value": 15.5, "unit": "A"}
